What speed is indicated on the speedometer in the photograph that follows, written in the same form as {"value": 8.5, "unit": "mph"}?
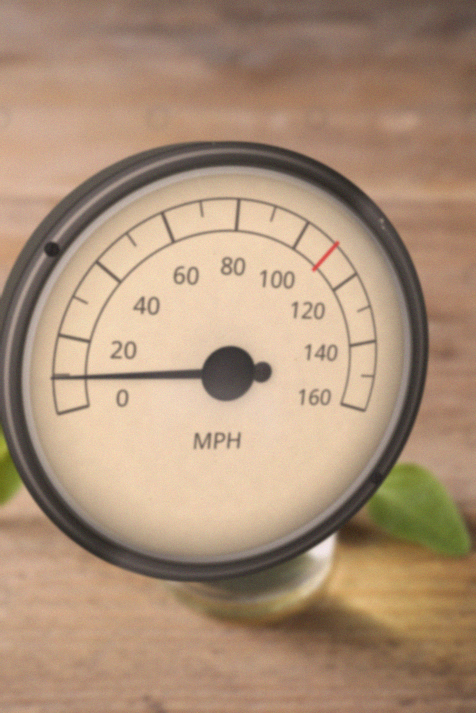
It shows {"value": 10, "unit": "mph"}
